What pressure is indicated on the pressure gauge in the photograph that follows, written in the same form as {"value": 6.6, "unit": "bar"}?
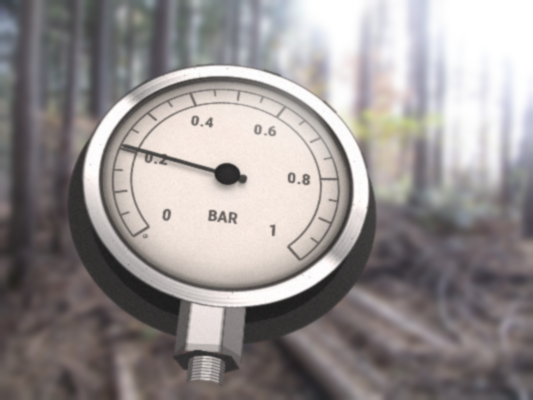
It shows {"value": 0.2, "unit": "bar"}
